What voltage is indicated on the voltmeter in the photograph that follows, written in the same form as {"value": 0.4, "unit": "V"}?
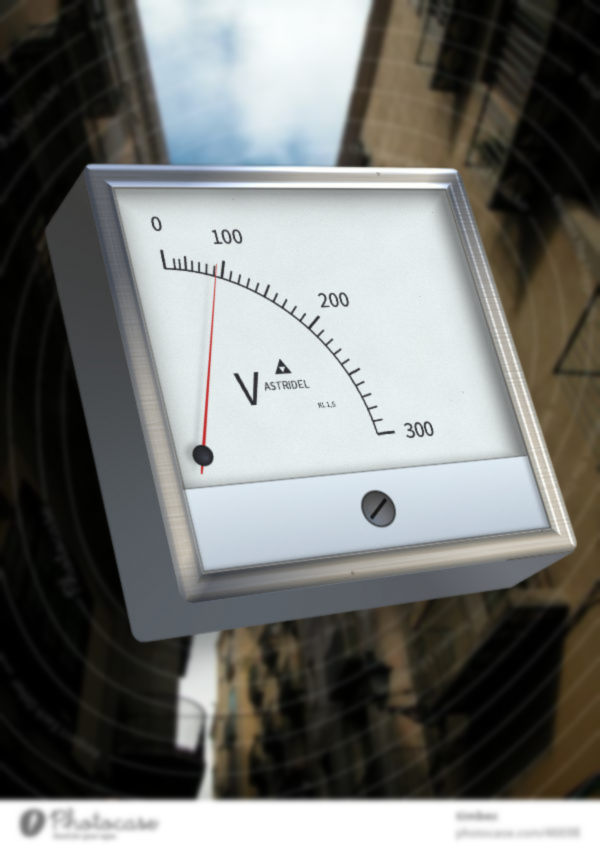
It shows {"value": 90, "unit": "V"}
